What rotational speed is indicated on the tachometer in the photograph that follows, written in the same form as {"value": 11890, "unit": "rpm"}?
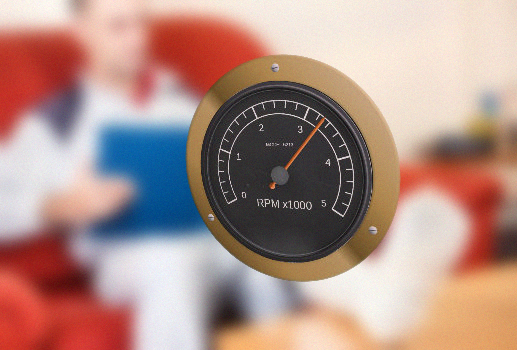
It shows {"value": 3300, "unit": "rpm"}
